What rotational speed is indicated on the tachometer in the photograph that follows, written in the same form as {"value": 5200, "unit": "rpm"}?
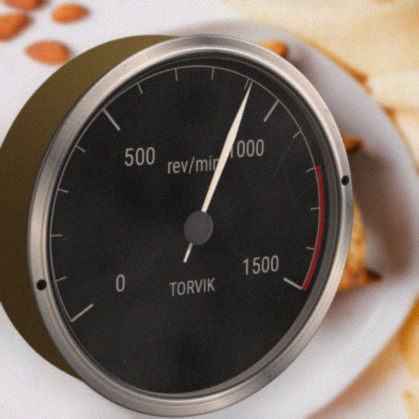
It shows {"value": 900, "unit": "rpm"}
